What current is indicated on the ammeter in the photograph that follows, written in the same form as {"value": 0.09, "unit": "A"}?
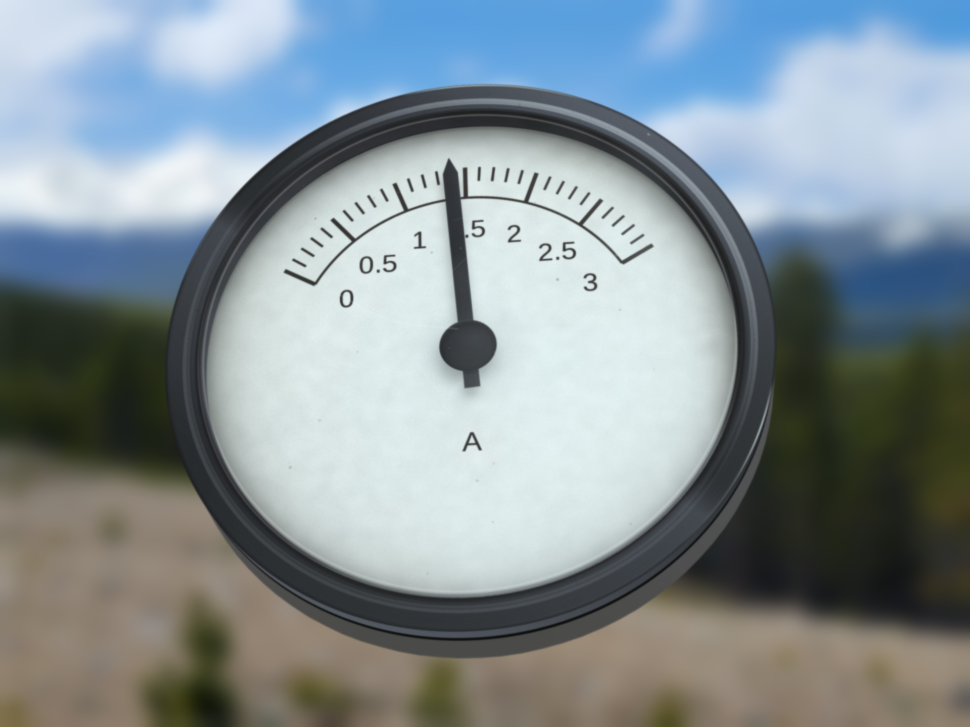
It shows {"value": 1.4, "unit": "A"}
